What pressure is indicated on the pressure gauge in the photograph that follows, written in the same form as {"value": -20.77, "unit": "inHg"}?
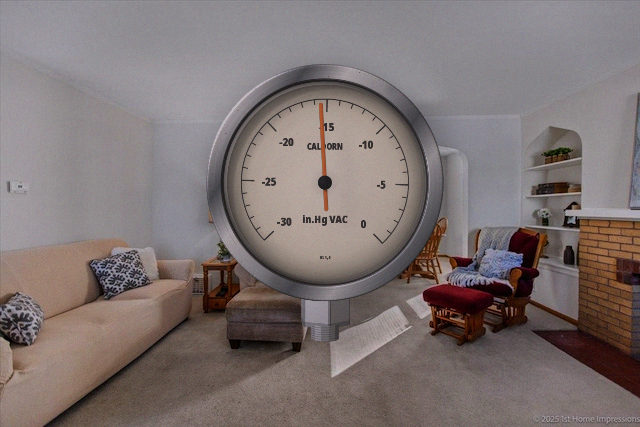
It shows {"value": -15.5, "unit": "inHg"}
